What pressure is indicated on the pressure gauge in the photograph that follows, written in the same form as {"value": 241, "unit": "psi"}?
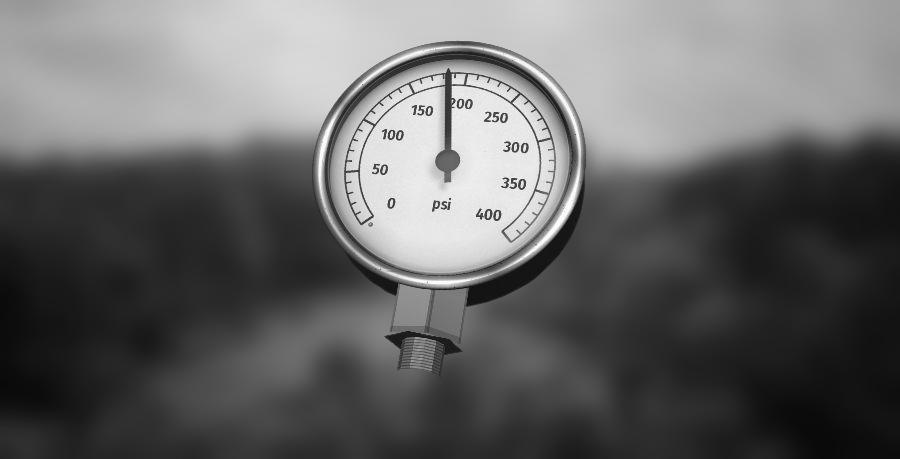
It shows {"value": 185, "unit": "psi"}
